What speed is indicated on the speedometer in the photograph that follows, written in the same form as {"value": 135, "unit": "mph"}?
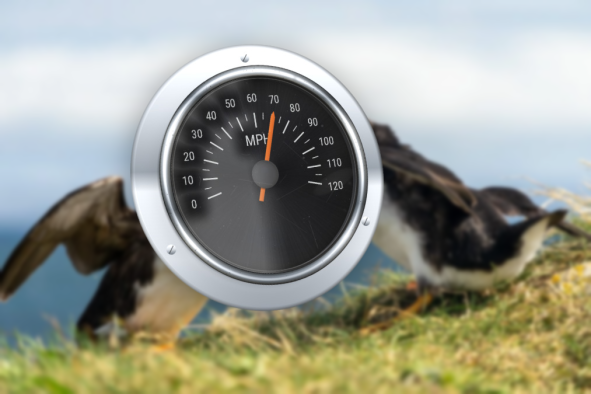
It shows {"value": 70, "unit": "mph"}
